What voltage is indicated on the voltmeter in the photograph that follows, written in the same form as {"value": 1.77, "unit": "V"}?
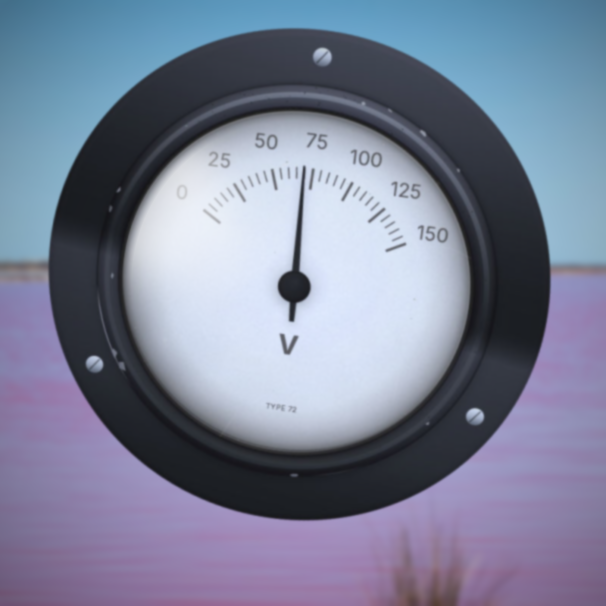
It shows {"value": 70, "unit": "V"}
